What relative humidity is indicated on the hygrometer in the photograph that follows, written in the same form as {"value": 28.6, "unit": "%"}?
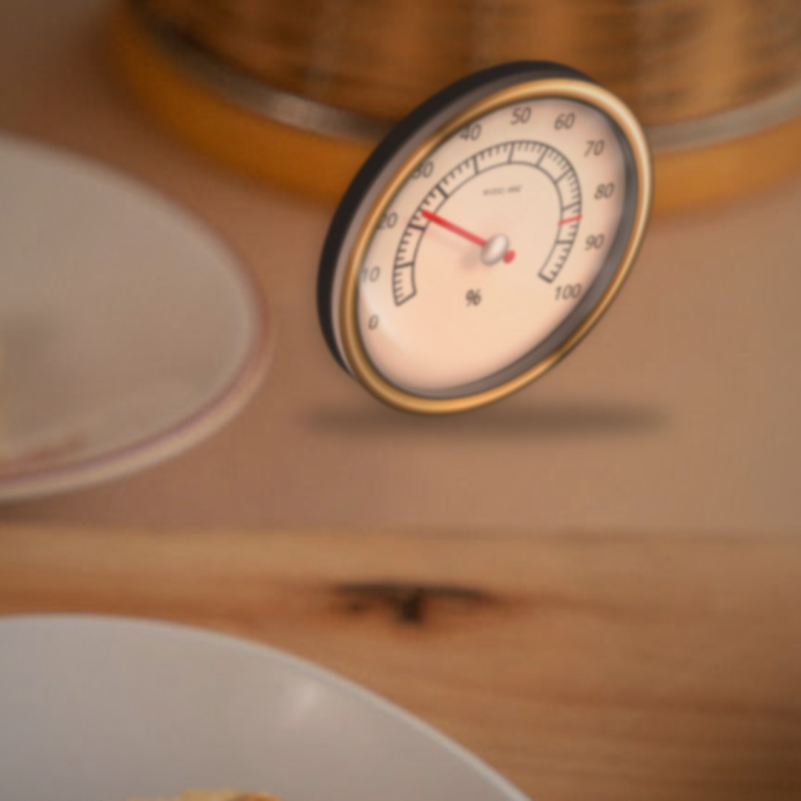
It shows {"value": 24, "unit": "%"}
